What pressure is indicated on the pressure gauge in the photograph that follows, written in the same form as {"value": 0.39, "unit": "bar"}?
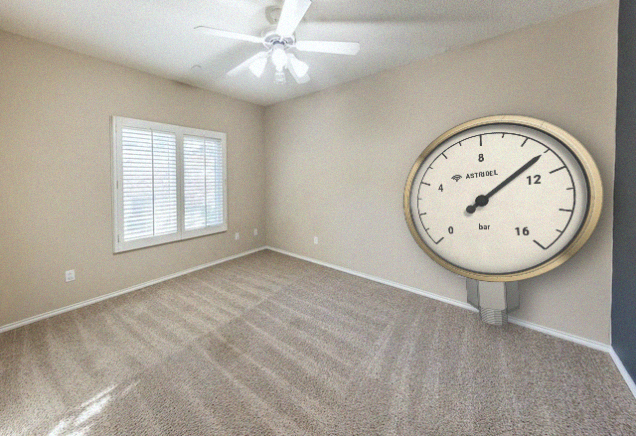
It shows {"value": 11, "unit": "bar"}
